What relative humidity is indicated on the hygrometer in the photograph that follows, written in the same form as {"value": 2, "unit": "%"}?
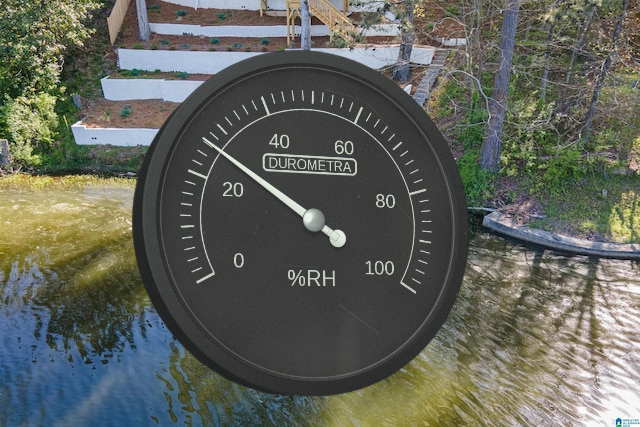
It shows {"value": 26, "unit": "%"}
